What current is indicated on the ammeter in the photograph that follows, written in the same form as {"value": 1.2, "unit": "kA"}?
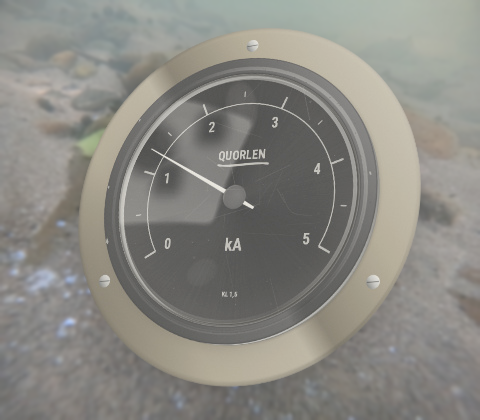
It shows {"value": 1.25, "unit": "kA"}
